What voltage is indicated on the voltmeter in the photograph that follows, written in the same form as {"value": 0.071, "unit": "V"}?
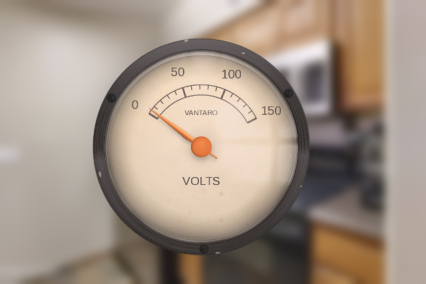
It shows {"value": 5, "unit": "V"}
